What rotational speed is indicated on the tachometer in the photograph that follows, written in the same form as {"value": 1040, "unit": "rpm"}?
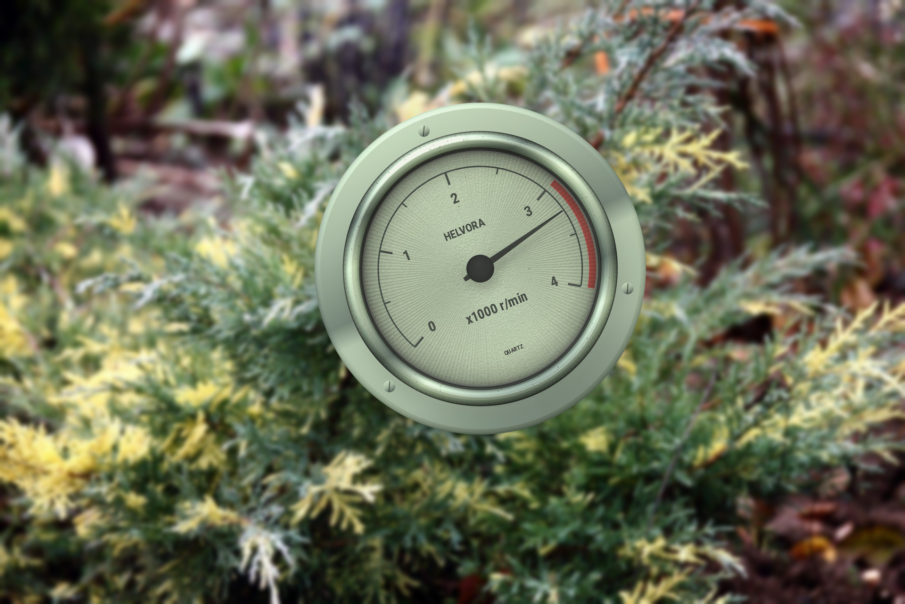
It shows {"value": 3250, "unit": "rpm"}
